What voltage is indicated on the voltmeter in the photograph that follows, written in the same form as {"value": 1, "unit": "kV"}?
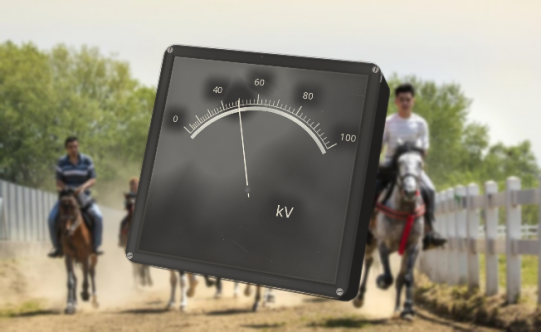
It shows {"value": 50, "unit": "kV"}
